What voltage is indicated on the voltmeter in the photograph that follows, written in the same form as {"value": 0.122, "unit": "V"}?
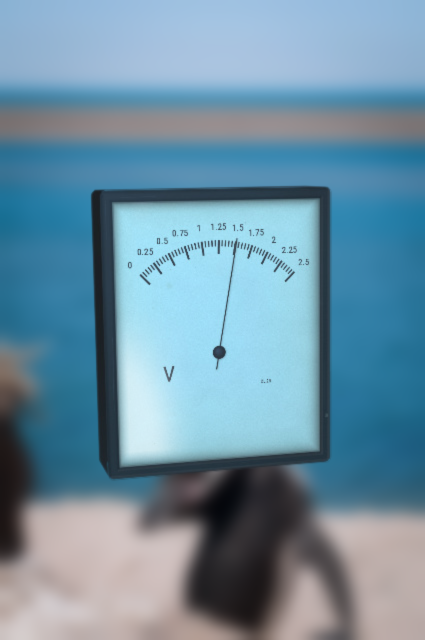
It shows {"value": 1.5, "unit": "V"}
